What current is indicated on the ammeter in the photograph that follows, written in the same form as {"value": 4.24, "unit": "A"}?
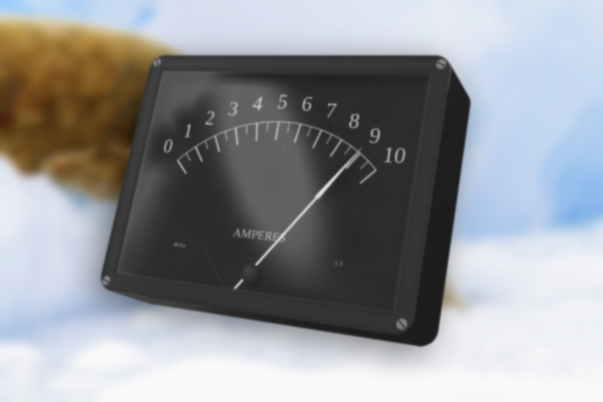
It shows {"value": 9, "unit": "A"}
